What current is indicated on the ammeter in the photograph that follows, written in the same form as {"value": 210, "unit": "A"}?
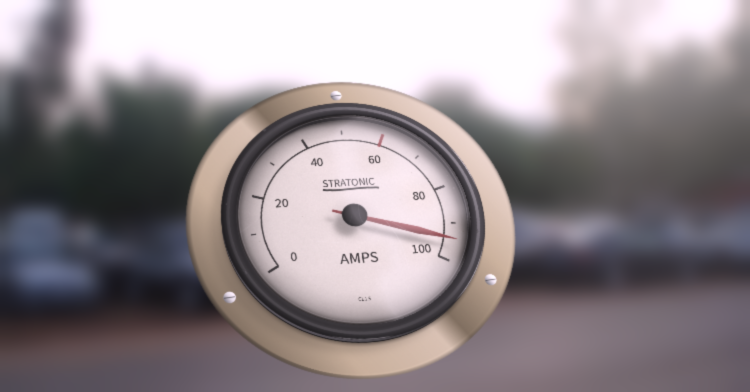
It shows {"value": 95, "unit": "A"}
